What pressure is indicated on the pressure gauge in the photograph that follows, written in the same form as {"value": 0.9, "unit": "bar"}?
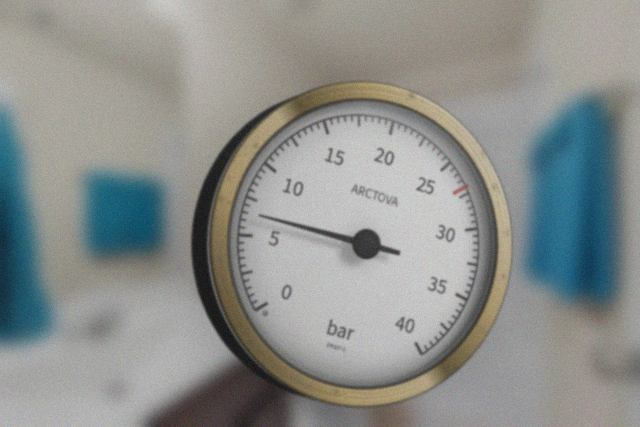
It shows {"value": 6.5, "unit": "bar"}
